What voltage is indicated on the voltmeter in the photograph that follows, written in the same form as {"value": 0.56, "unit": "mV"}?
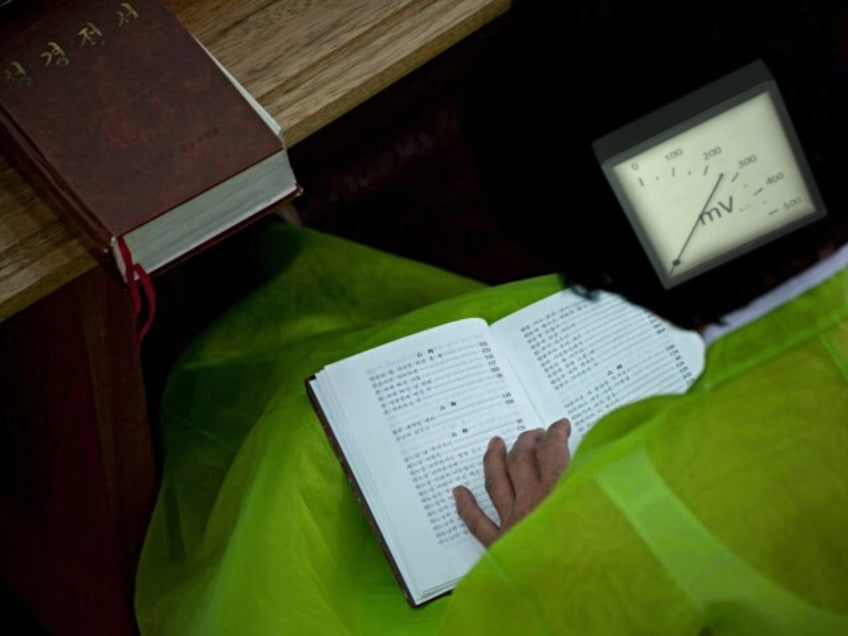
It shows {"value": 250, "unit": "mV"}
